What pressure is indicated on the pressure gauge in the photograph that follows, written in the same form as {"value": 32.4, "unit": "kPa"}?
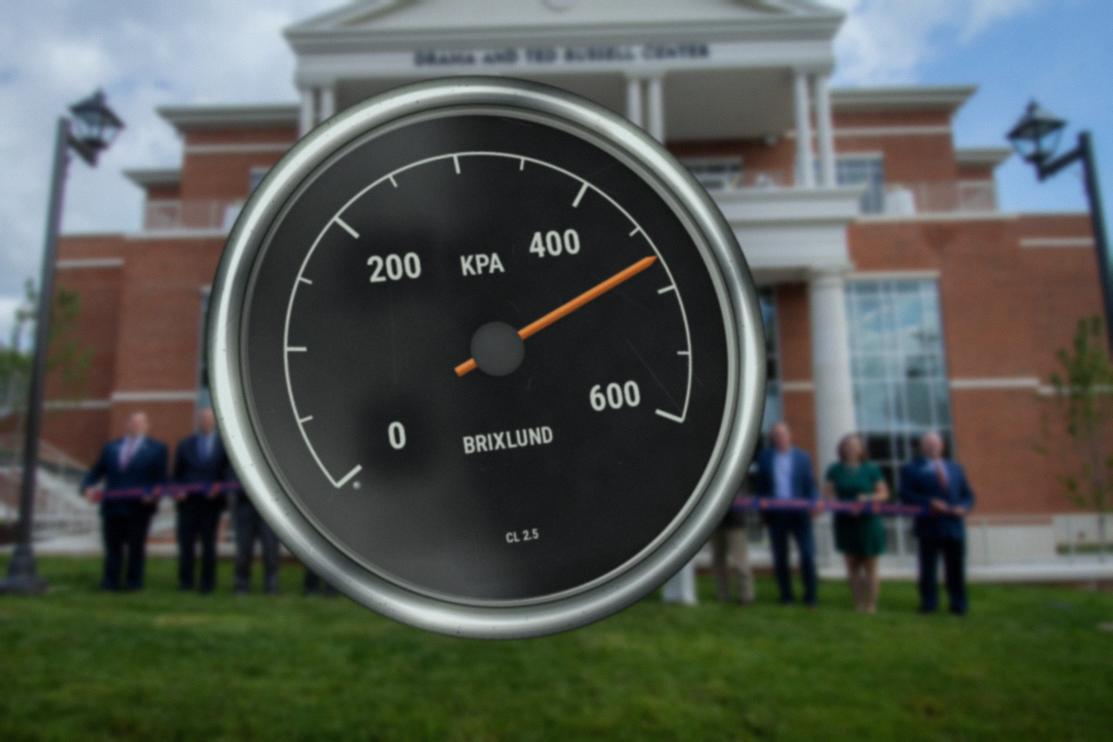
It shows {"value": 475, "unit": "kPa"}
